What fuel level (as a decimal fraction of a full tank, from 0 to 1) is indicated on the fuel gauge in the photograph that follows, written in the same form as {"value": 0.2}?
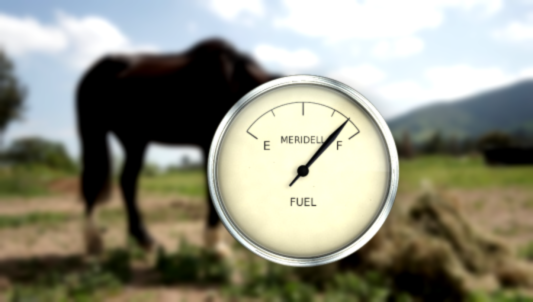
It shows {"value": 0.875}
